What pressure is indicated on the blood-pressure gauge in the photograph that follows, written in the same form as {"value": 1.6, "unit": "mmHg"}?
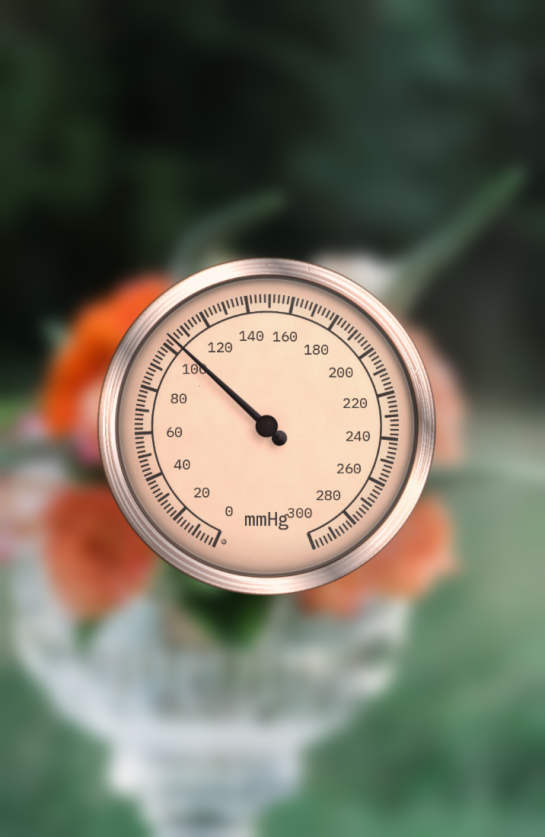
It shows {"value": 104, "unit": "mmHg"}
